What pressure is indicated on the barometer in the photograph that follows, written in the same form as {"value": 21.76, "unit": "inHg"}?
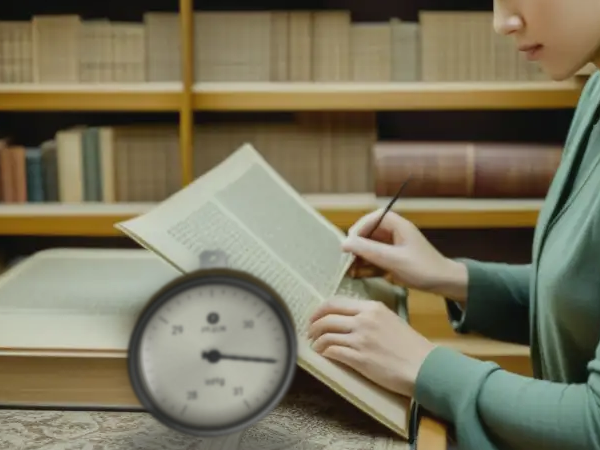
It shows {"value": 30.5, "unit": "inHg"}
